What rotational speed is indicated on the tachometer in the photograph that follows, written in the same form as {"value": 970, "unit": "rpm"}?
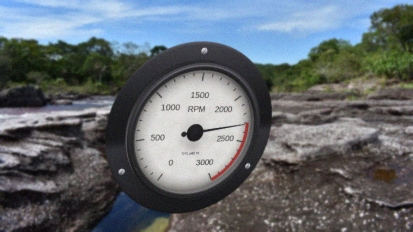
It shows {"value": 2300, "unit": "rpm"}
